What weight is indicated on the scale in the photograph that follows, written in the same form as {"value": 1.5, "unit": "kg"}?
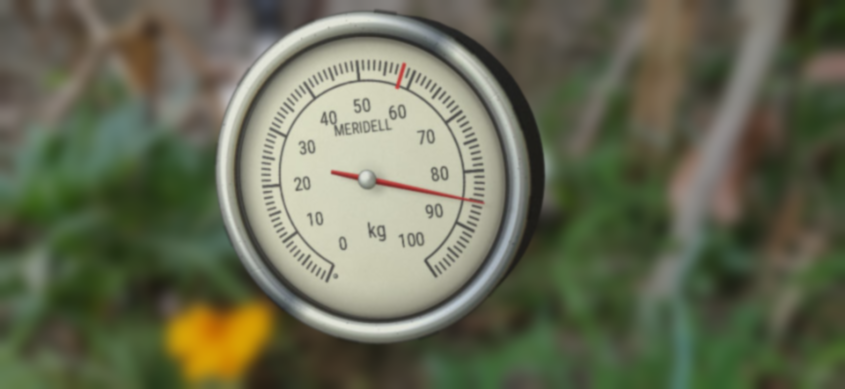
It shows {"value": 85, "unit": "kg"}
